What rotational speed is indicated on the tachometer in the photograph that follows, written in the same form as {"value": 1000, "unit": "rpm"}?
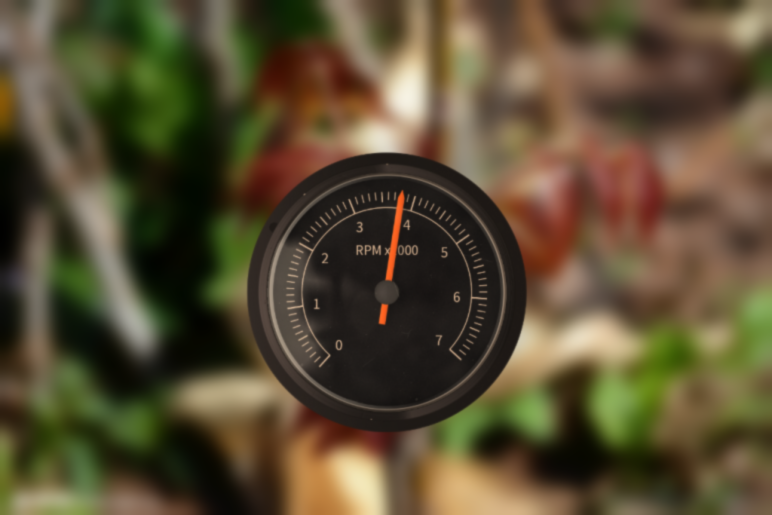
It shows {"value": 3800, "unit": "rpm"}
